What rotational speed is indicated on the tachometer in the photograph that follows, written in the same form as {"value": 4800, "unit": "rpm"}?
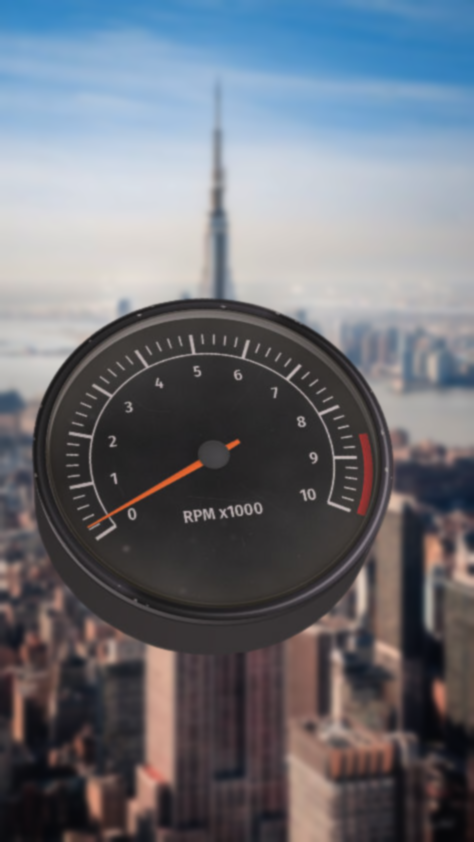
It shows {"value": 200, "unit": "rpm"}
